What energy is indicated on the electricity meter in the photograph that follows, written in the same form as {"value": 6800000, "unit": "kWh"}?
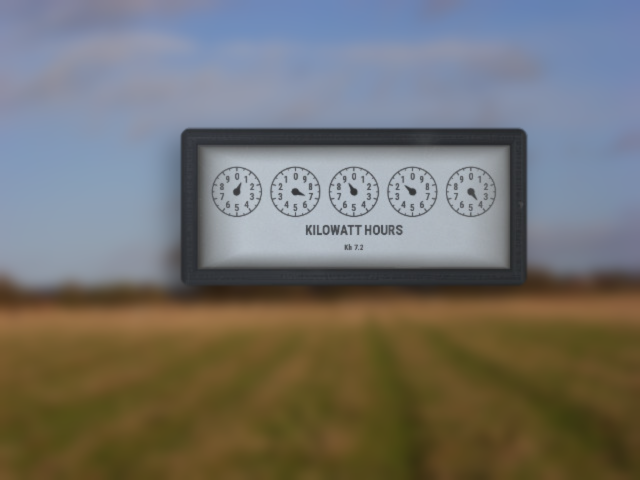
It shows {"value": 6914, "unit": "kWh"}
